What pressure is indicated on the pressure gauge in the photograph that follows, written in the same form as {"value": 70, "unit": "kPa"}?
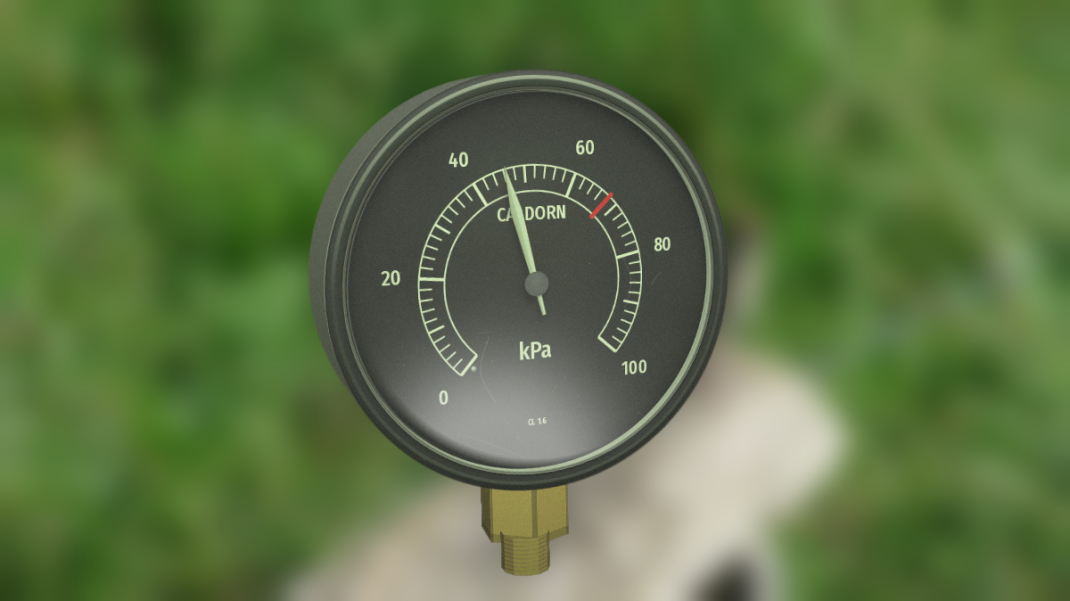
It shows {"value": 46, "unit": "kPa"}
